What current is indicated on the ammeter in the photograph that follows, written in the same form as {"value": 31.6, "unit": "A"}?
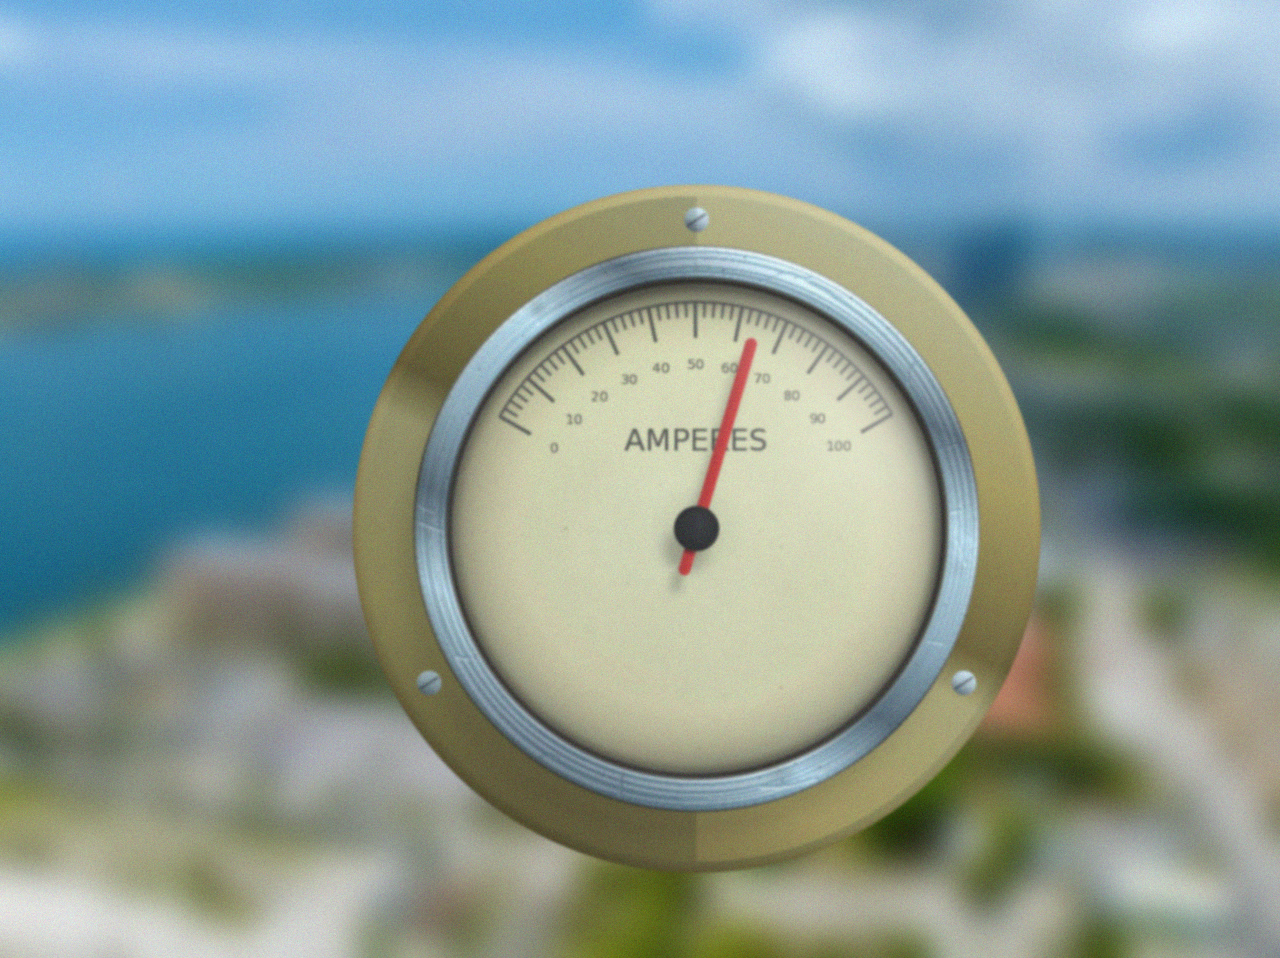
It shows {"value": 64, "unit": "A"}
